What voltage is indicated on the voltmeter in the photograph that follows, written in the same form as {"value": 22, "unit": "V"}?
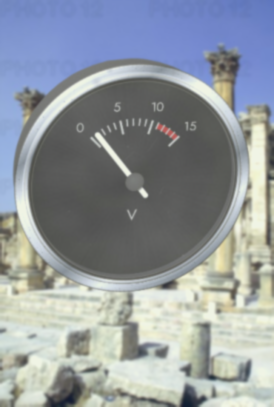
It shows {"value": 1, "unit": "V"}
